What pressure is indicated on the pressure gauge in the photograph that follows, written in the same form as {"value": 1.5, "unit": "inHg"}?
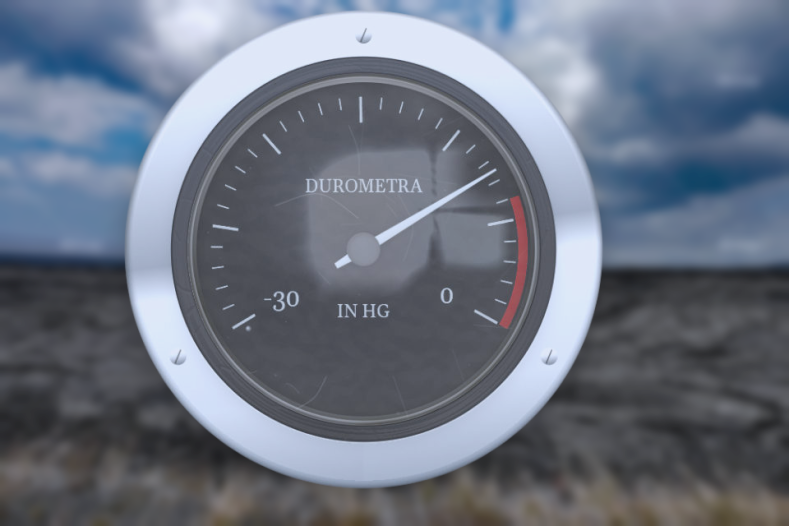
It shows {"value": -7.5, "unit": "inHg"}
